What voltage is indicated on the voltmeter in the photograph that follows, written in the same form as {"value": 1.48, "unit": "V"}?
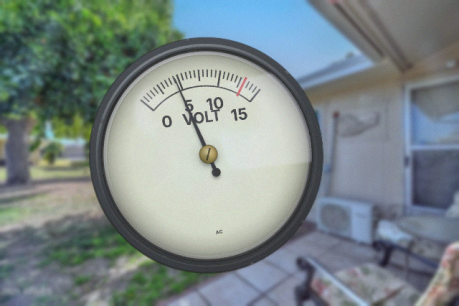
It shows {"value": 4.5, "unit": "V"}
